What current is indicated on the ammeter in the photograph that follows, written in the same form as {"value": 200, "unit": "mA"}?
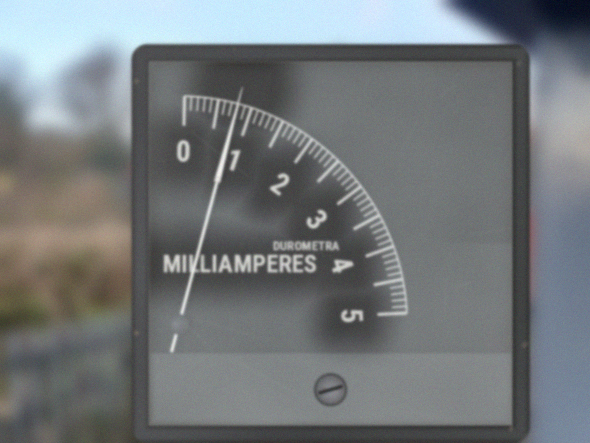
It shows {"value": 0.8, "unit": "mA"}
